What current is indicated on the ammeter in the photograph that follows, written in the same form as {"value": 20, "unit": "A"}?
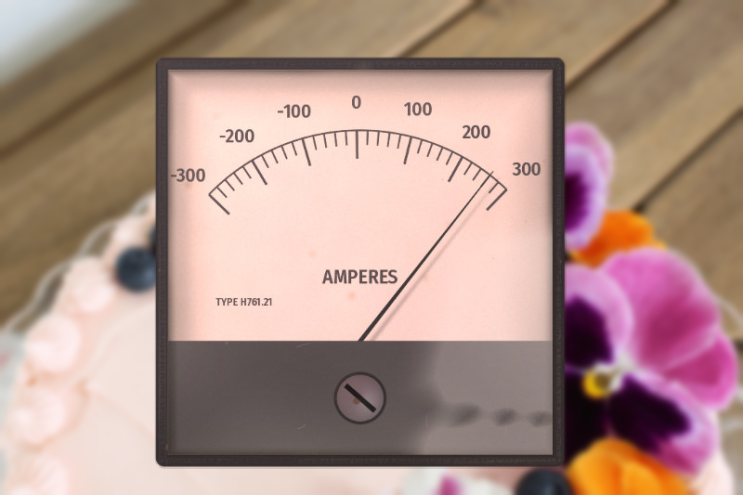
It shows {"value": 260, "unit": "A"}
